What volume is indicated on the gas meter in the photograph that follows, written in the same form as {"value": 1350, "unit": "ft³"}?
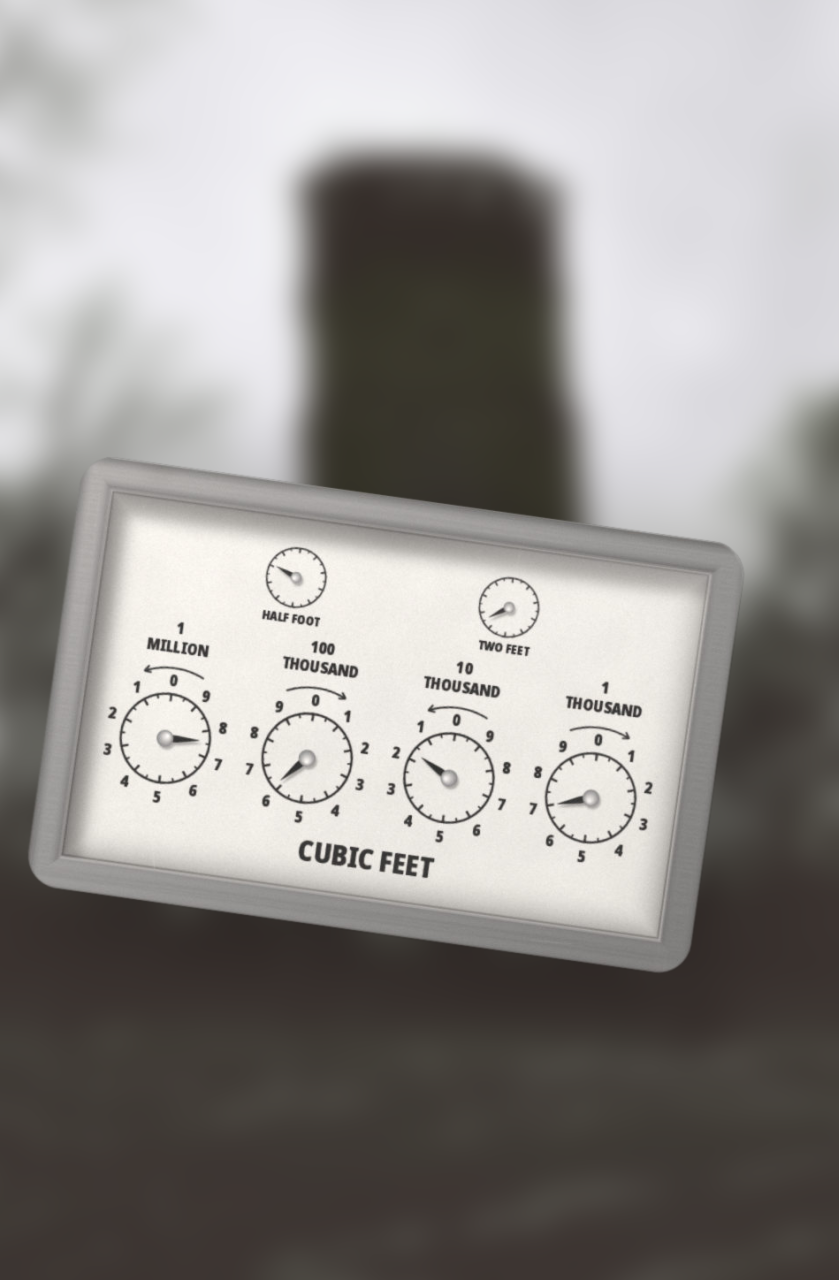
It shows {"value": 761700, "unit": "ft³"}
